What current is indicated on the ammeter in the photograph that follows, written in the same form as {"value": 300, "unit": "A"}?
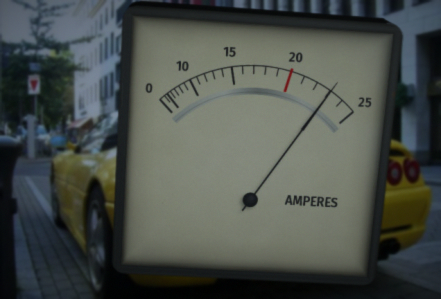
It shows {"value": 23, "unit": "A"}
